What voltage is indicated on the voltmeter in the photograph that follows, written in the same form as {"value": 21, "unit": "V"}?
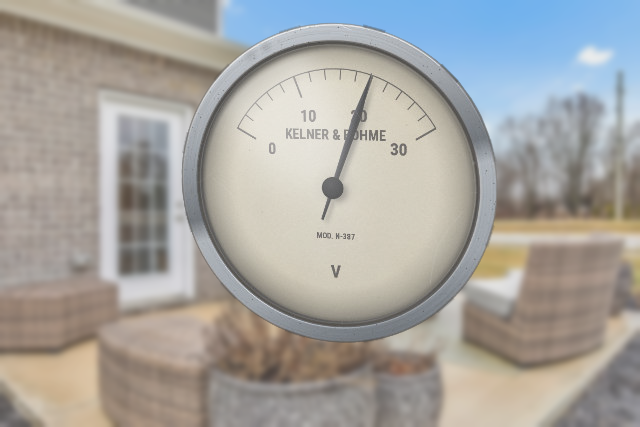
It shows {"value": 20, "unit": "V"}
